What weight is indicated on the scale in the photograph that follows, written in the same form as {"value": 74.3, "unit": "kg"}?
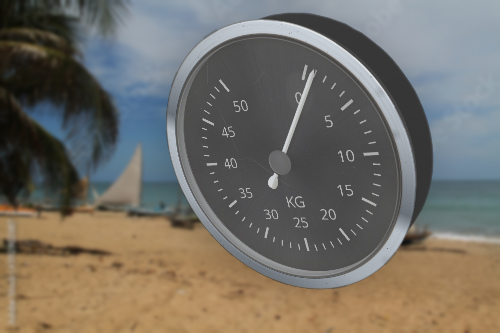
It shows {"value": 1, "unit": "kg"}
